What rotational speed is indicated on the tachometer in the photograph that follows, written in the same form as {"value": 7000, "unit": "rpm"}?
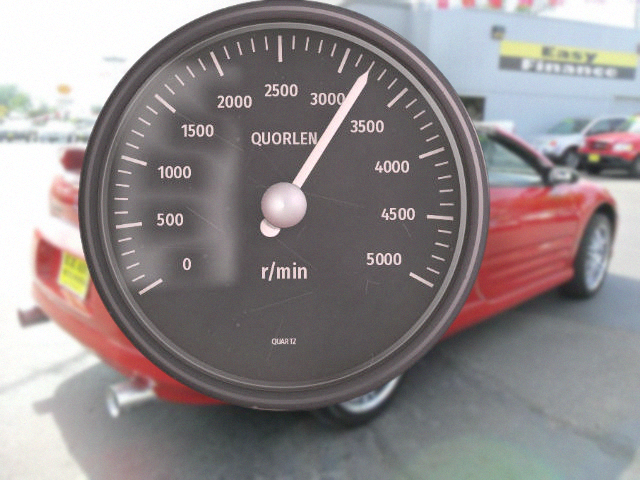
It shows {"value": 3200, "unit": "rpm"}
